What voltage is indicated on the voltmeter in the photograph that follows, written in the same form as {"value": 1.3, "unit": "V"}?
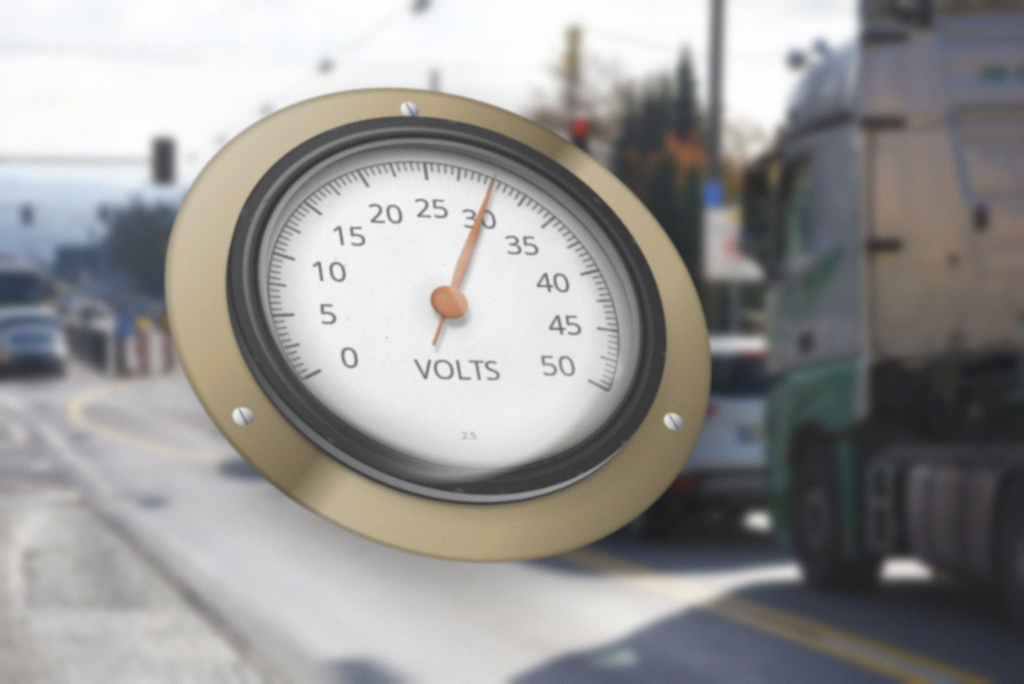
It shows {"value": 30, "unit": "V"}
